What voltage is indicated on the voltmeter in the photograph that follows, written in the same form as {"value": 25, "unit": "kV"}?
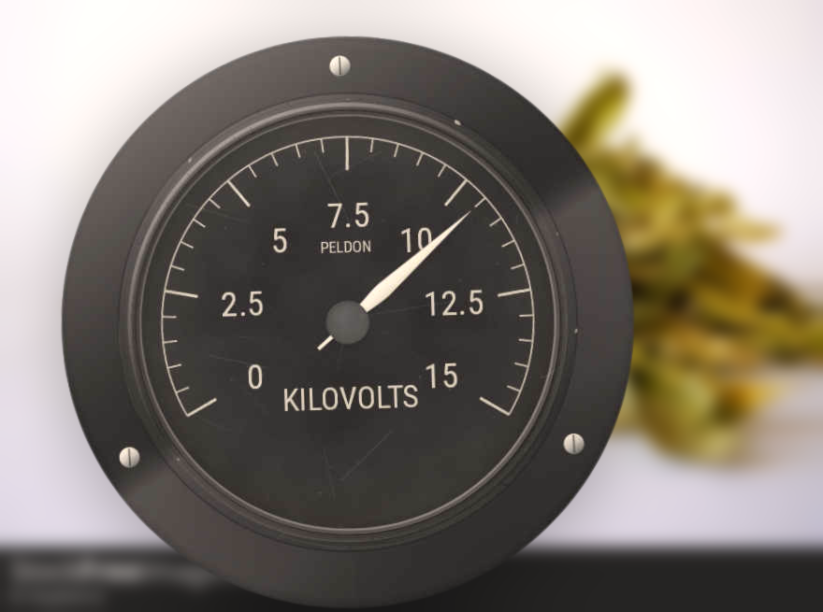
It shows {"value": 10.5, "unit": "kV"}
